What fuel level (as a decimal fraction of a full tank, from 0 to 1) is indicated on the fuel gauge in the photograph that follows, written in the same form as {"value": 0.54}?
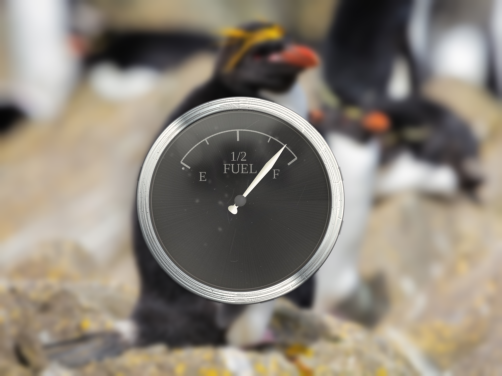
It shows {"value": 0.875}
